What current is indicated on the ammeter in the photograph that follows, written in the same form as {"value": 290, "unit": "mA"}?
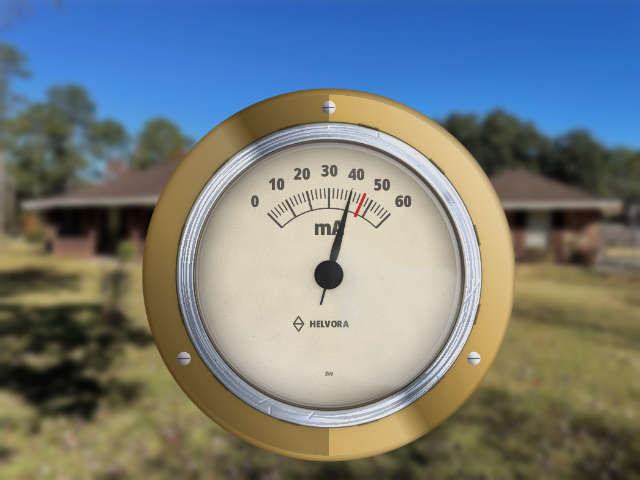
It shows {"value": 40, "unit": "mA"}
